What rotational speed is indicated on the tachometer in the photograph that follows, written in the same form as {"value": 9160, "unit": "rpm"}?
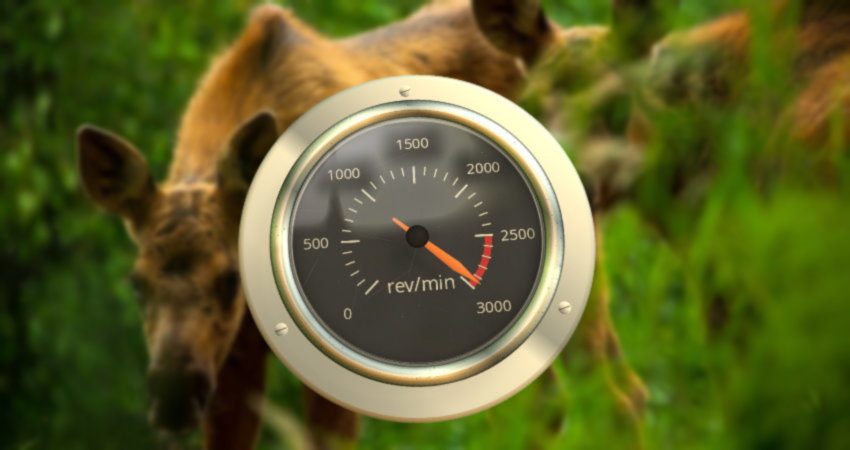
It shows {"value": 2950, "unit": "rpm"}
